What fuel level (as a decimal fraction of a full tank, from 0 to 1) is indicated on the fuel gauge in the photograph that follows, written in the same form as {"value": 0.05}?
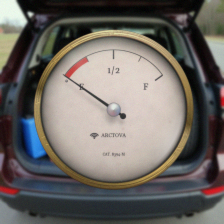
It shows {"value": 0}
